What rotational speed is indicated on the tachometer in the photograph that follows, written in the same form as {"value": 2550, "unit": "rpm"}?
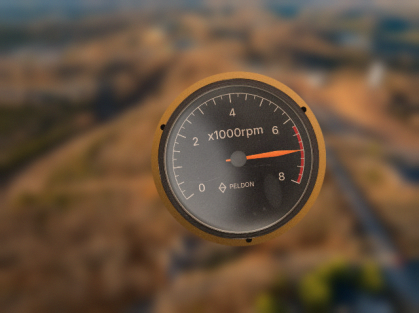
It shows {"value": 7000, "unit": "rpm"}
